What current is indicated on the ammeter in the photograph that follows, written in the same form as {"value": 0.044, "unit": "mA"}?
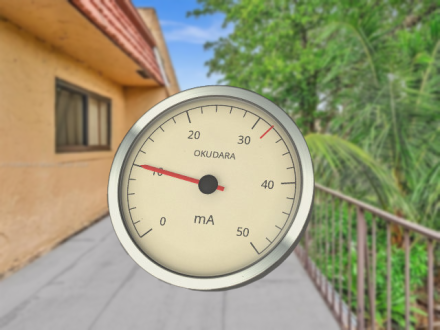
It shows {"value": 10, "unit": "mA"}
